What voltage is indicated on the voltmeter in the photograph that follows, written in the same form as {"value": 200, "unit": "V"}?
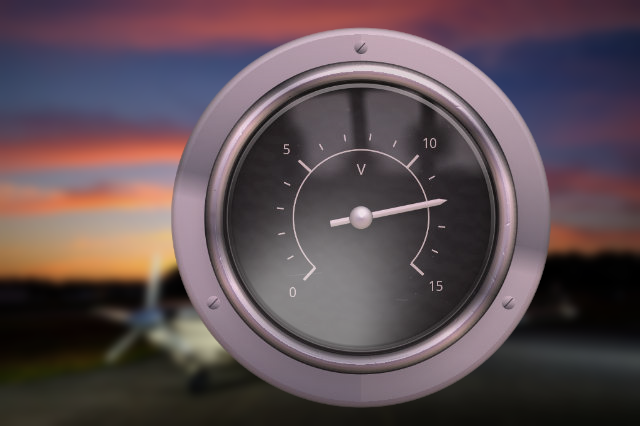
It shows {"value": 12, "unit": "V"}
